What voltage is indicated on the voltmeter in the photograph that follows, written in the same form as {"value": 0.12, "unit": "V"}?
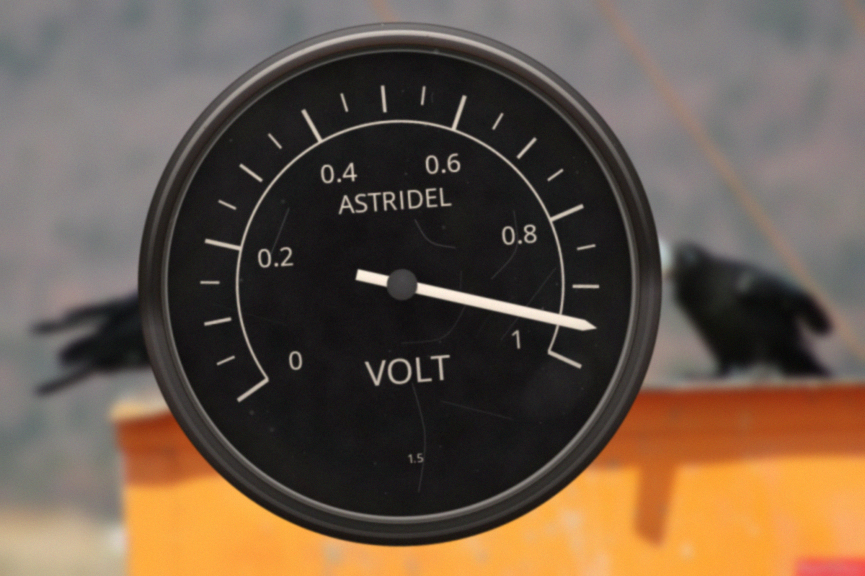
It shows {"value": 0.95, "unit": "V"}
